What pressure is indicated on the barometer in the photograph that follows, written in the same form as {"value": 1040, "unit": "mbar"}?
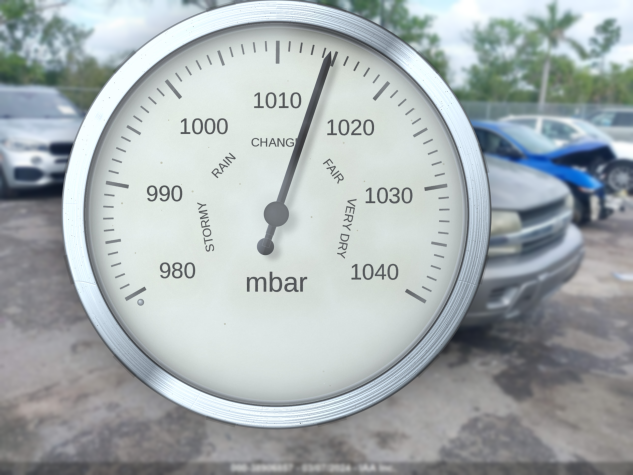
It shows {"value": 1014.5, "unit": "mbar"}
